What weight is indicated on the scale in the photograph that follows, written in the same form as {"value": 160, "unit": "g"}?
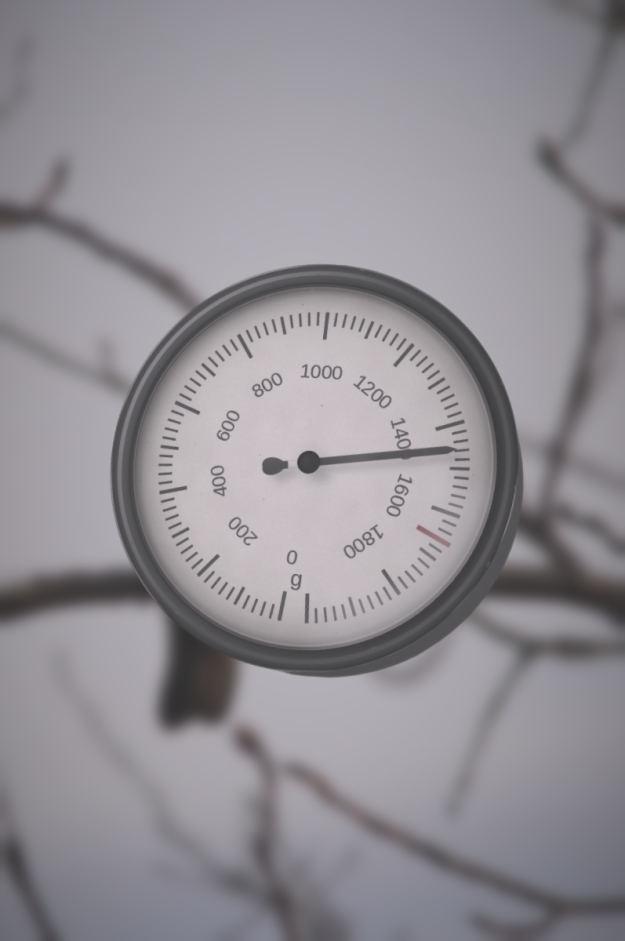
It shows {"value": 1460, "unit": "g"}
